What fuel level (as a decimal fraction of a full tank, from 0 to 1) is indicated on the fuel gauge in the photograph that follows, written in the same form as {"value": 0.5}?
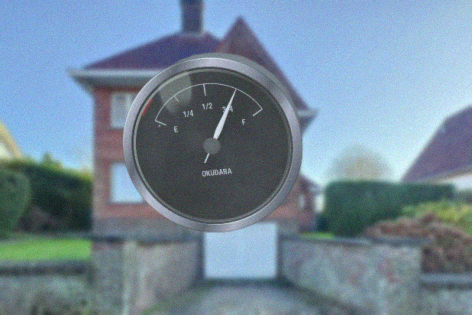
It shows {"value": 0.75}
